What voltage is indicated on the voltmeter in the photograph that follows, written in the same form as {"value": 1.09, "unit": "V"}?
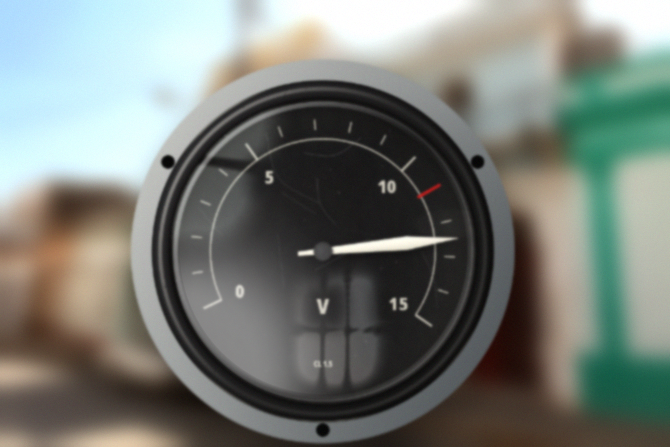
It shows {"value": 12.5, "unit": "V"}
